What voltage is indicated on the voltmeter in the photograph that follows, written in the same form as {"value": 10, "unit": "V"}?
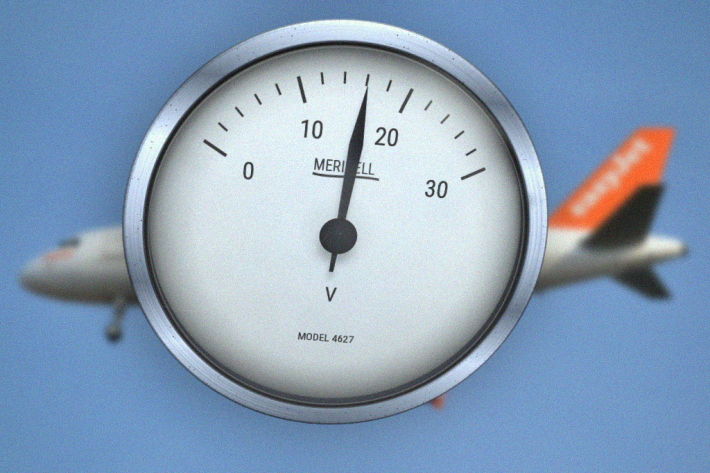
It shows {"value": 16, "unit": "V"}
